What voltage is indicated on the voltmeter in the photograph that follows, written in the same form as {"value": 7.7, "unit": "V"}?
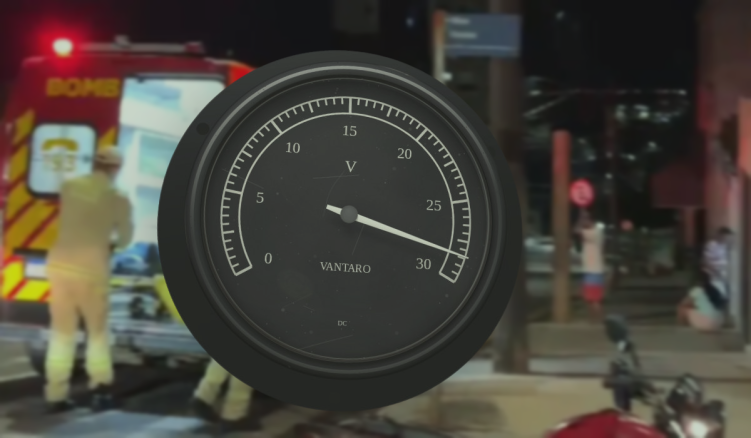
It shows {"value": 28.5, "unit": "V"}
